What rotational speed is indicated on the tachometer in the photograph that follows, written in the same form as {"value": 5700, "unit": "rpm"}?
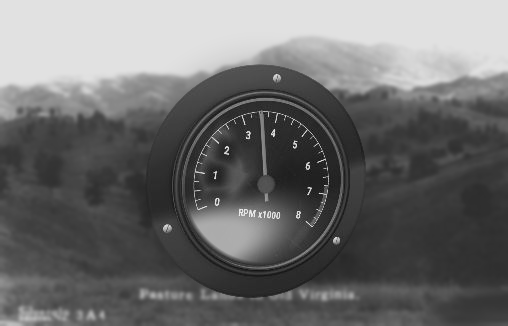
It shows {"value": 3500, "unit": "rpm"}
